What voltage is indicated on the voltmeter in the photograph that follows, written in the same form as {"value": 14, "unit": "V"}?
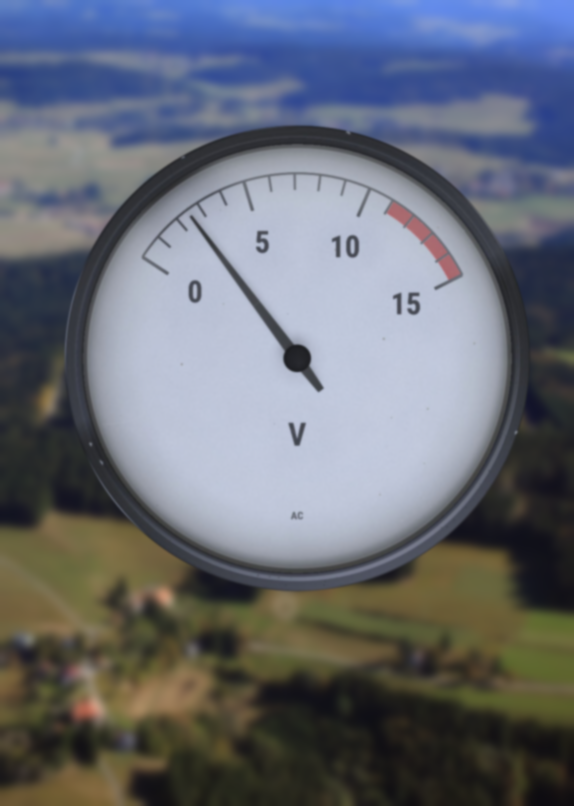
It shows {"value": 2.5, "unit": "V"}
